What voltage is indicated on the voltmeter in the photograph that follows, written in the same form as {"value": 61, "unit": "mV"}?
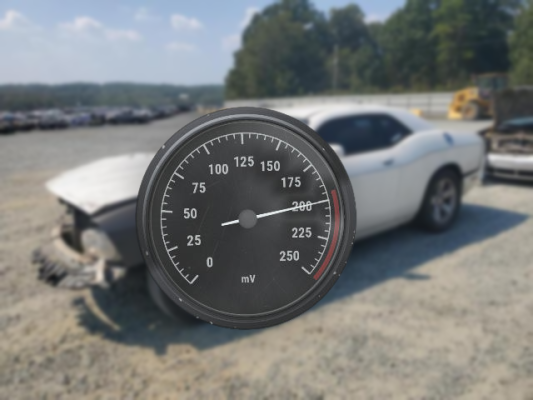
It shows {"value": 200, "unit": "mV"}
